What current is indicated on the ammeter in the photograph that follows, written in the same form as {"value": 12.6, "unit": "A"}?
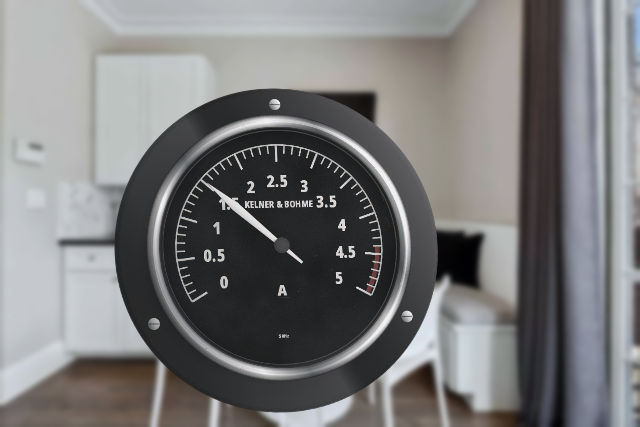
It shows {"value": 1.5, "unit": "A"}
